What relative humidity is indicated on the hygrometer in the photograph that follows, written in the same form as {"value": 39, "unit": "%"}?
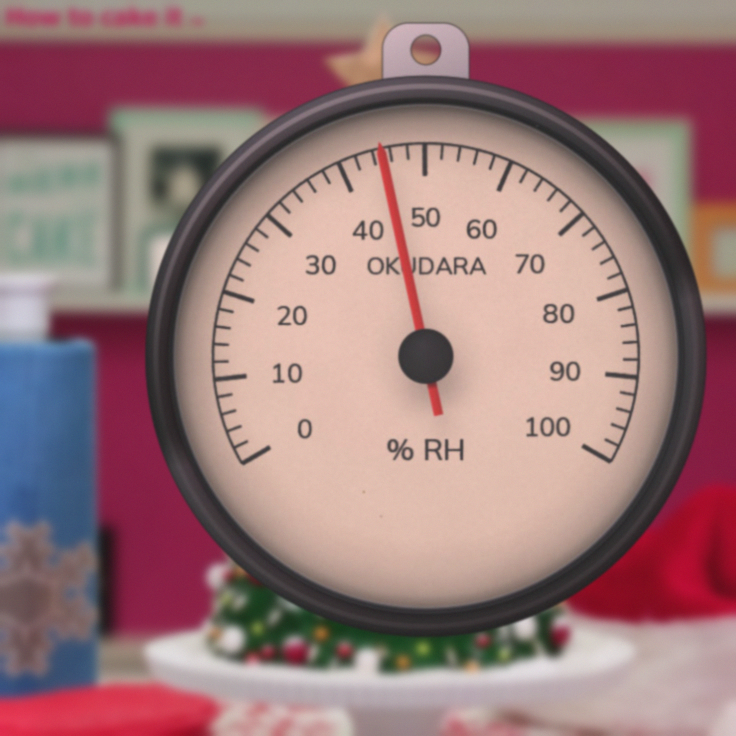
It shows {"value": 45, "unit": "%"}
